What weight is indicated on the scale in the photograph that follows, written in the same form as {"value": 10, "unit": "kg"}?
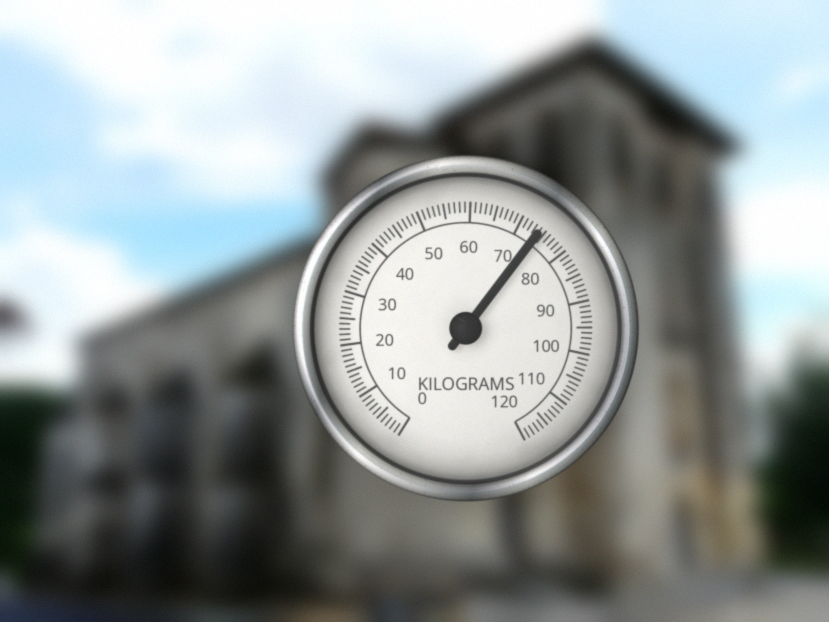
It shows {"value": 74, "unit": "kg"}
